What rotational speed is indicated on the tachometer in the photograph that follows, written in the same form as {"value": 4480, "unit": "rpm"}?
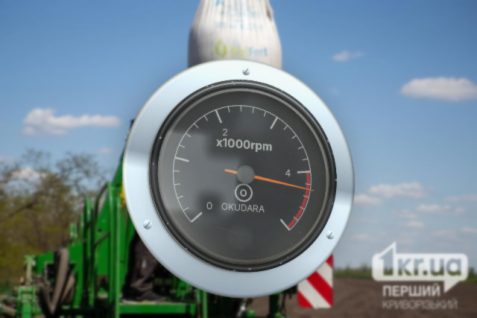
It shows {"value": 4300, "unit": "rpm"}
